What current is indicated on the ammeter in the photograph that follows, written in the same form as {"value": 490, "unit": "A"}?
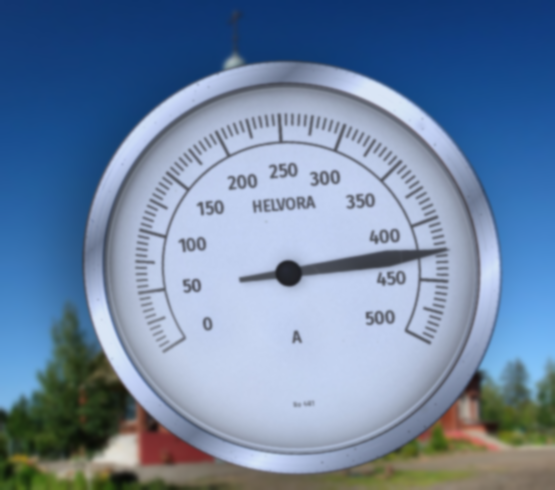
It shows {"value": 425, "unit": "A"}
